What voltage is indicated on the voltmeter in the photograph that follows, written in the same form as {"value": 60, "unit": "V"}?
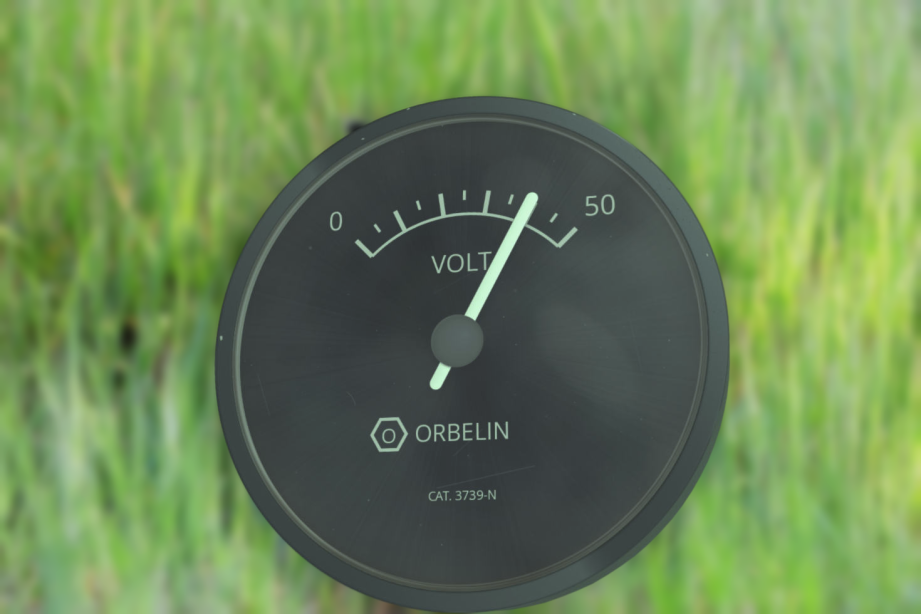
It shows {"value": 40, "unit": "V"}
